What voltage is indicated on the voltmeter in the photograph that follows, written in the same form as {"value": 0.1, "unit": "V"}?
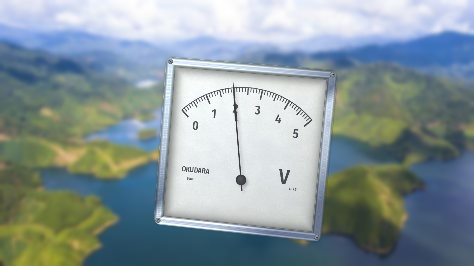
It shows {"value": 2, "unit": "V"}
